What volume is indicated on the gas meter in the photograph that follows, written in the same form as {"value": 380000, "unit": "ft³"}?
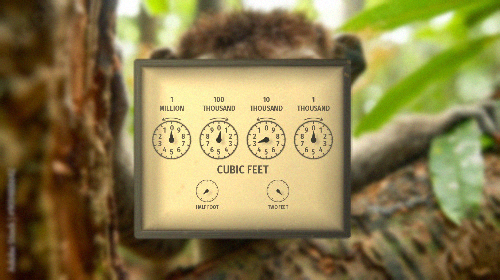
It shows {"value": 3000, "unit": "ft³"}
